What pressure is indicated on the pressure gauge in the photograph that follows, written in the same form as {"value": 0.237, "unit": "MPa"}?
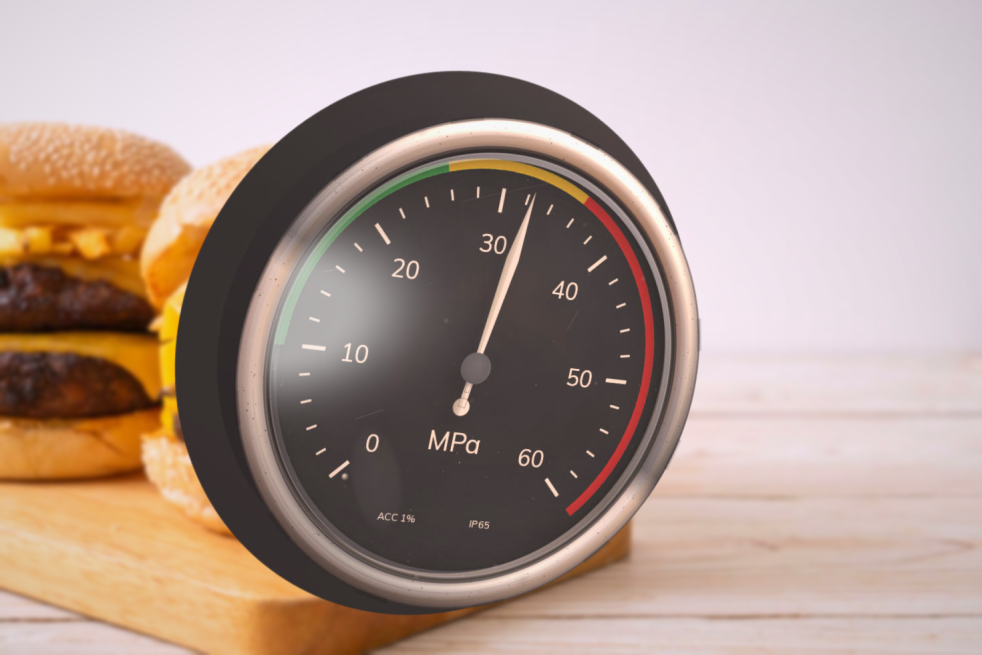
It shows {"value": 32, "unit": "MPa"}
